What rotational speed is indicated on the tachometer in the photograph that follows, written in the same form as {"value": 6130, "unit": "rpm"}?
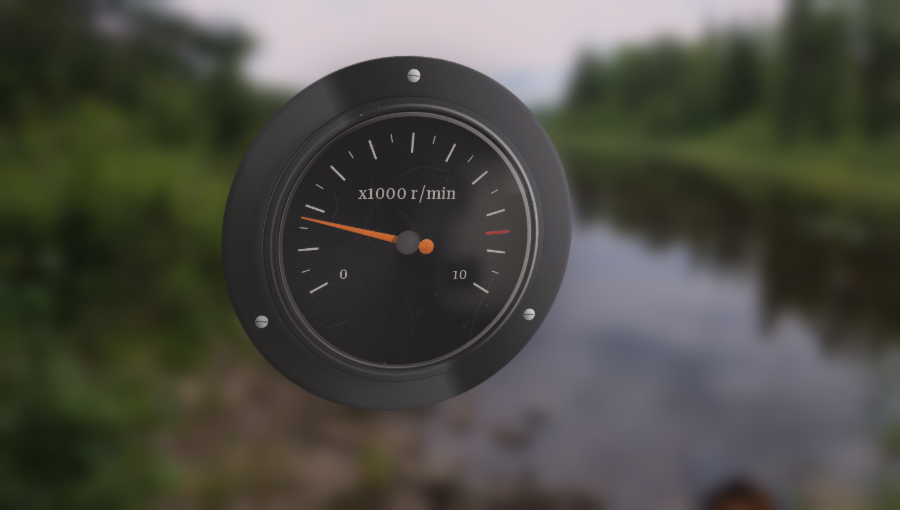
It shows {"value": 1750, "unit": "rpm"}
